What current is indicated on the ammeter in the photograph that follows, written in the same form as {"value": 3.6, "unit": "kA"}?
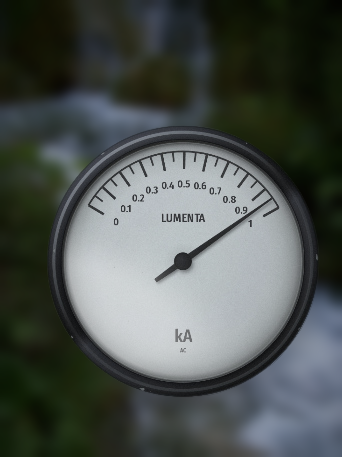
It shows {"value": 0.95, "unit": "kA"}
